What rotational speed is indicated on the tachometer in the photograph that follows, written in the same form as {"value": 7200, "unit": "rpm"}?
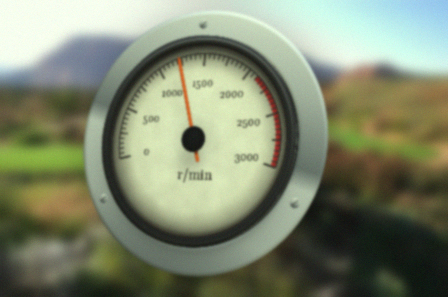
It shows {"value": 1250, "unit": "rpm"}
